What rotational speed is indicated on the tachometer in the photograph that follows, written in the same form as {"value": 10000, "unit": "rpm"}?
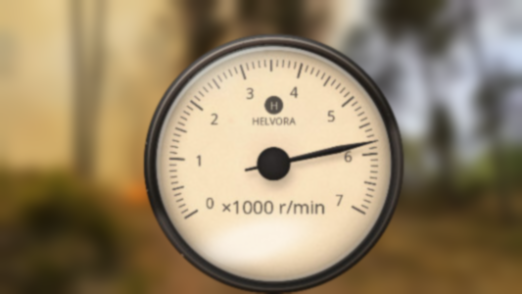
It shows {"value": 5800, "unit": "rpm"}
